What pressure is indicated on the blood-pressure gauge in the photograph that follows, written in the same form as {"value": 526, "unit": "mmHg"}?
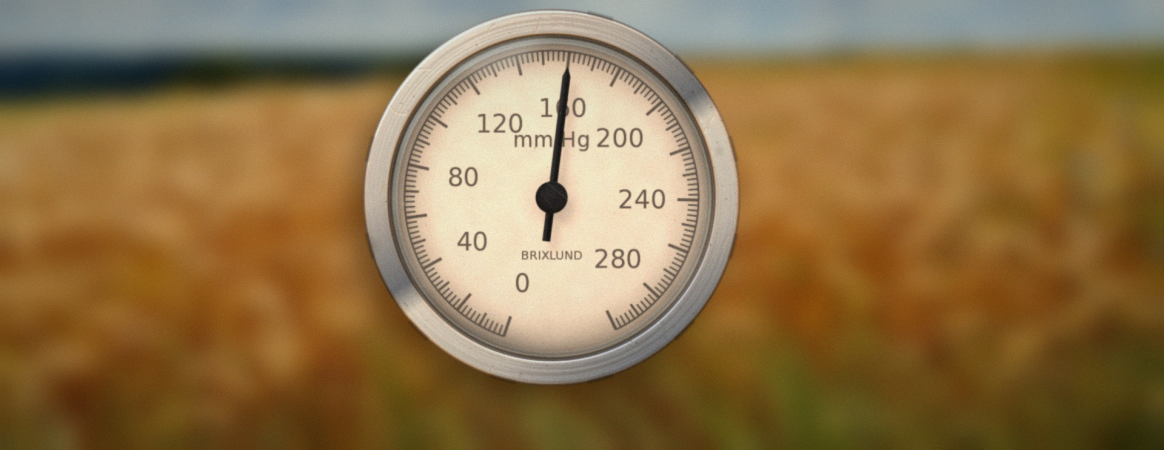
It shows {"value": 160, "unit": "mmHg"}
